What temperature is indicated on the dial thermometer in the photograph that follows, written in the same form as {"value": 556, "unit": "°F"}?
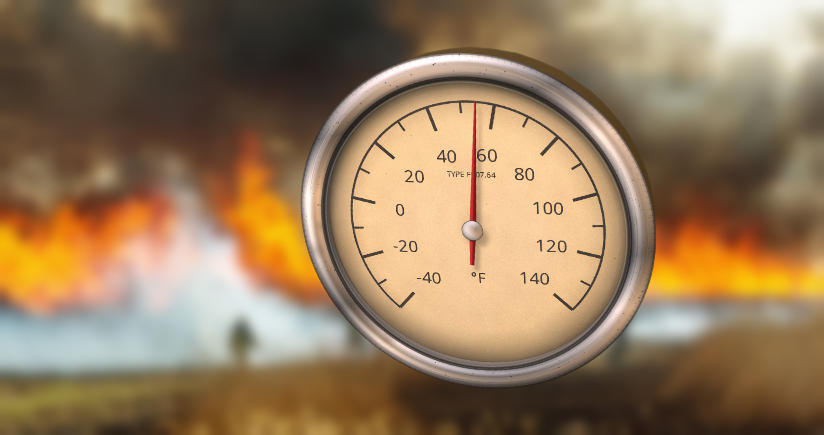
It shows {"value": 55, "unit": "°F"}
